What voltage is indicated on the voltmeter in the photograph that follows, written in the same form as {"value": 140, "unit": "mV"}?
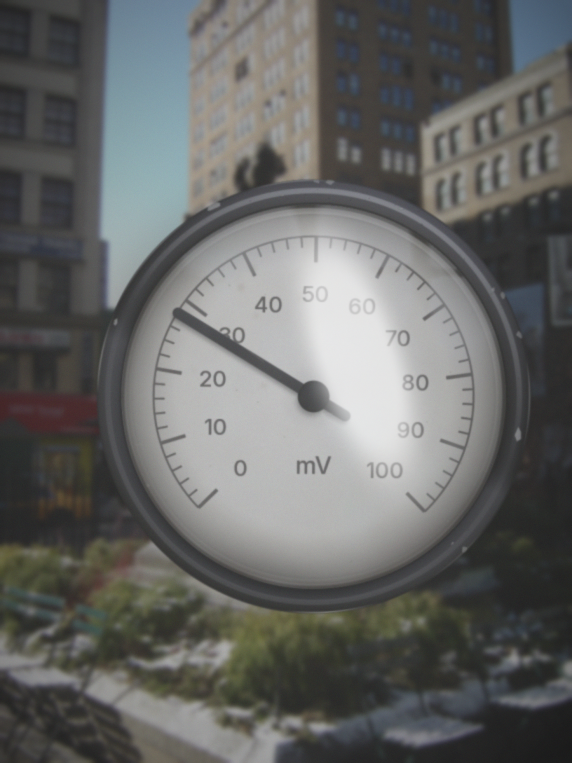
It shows {"value": 28, "unit": "mV"}
